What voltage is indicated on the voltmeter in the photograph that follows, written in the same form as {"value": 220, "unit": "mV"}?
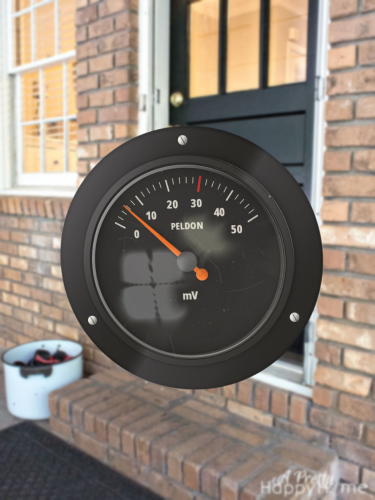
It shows {"value": 6, "unit": "mV"}
